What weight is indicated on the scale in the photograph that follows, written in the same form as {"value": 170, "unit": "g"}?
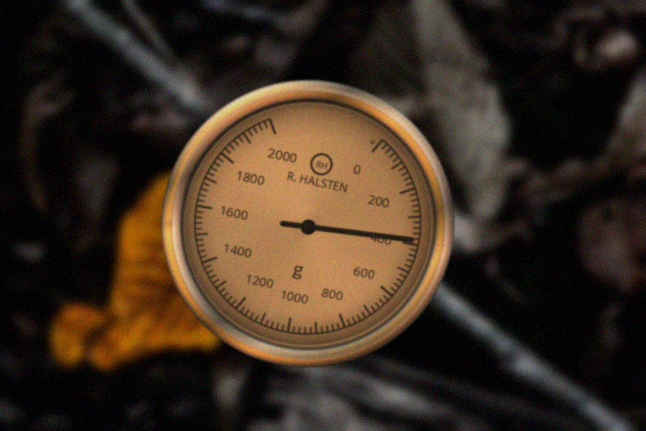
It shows {"value": 380, "unit": "g"}
